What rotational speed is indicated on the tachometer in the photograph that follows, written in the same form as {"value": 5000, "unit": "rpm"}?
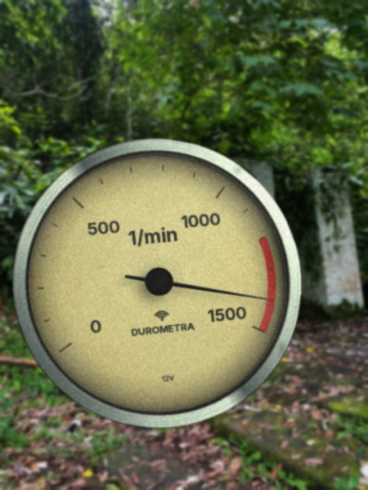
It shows {"value": 1400, "unit": "rpm"}
